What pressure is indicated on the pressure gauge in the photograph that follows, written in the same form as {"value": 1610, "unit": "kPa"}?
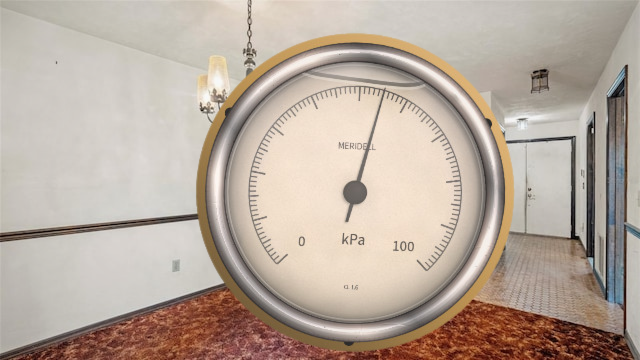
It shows {"value": 55, "unit": "kPa"}
